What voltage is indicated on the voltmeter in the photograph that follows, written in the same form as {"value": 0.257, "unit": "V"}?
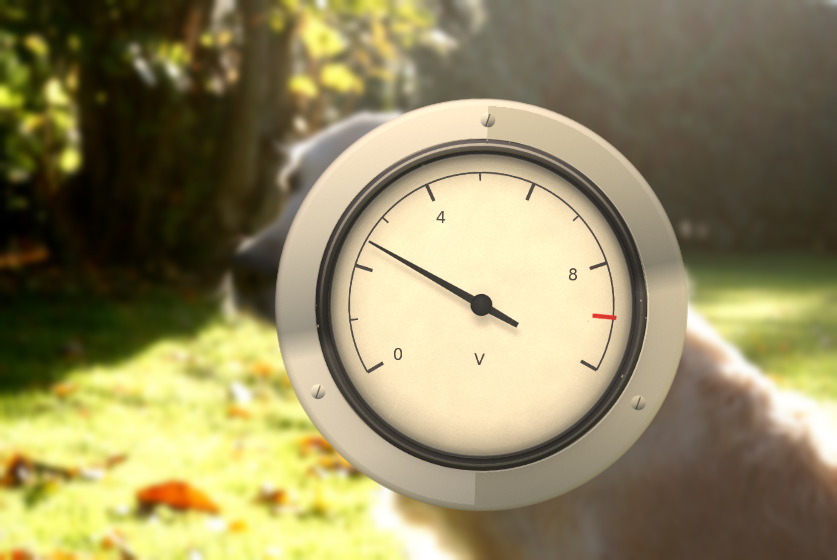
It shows {"value": 2.5, "unit": "V"}
